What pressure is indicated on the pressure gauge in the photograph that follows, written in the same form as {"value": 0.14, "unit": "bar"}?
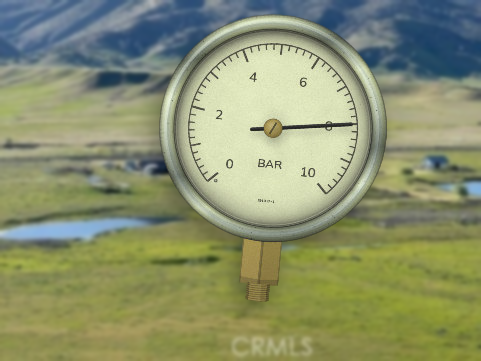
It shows {"value": 8, "unit": "bar"}
